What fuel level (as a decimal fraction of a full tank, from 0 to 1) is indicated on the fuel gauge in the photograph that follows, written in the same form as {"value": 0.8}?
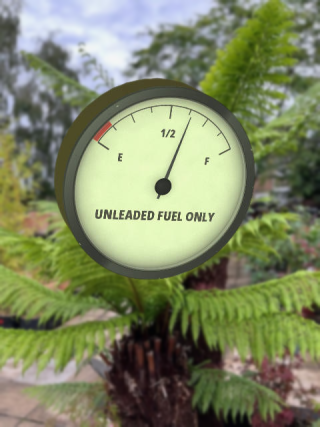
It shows {"value": 0.625}
